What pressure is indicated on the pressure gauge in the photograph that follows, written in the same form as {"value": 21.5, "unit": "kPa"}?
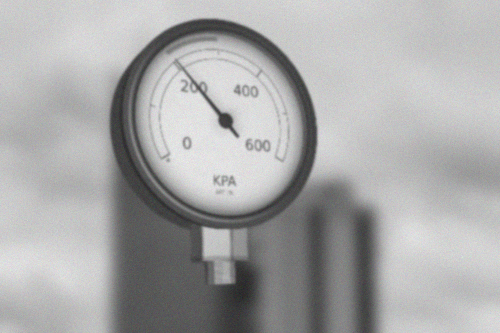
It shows {"value": 200, "unit": "kPa"}
